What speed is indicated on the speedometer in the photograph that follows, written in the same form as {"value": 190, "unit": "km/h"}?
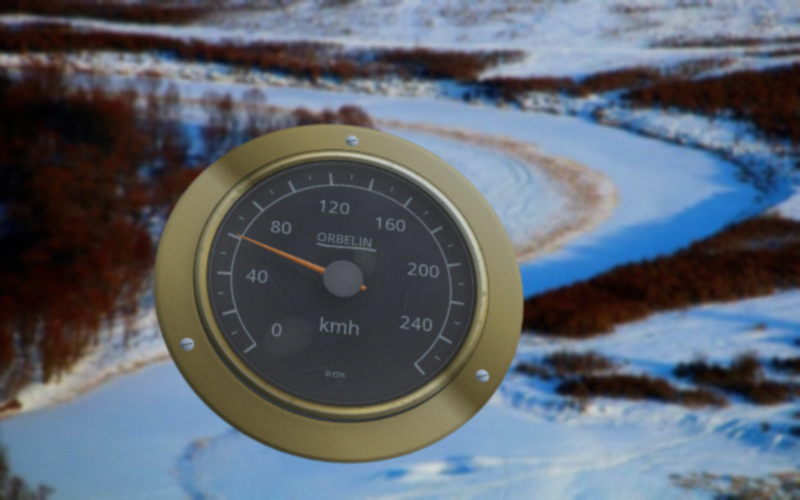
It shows {"value": 60, "unit": "km/h"}
